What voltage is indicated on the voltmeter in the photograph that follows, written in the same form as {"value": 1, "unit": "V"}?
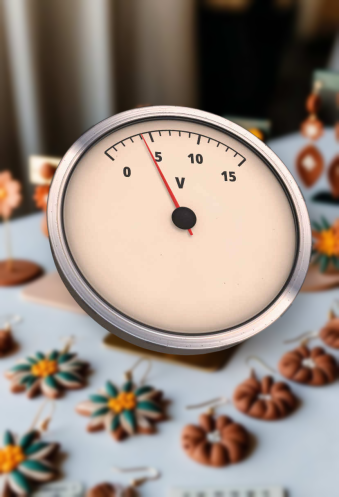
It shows {"value": 4, "unit": "V"}
